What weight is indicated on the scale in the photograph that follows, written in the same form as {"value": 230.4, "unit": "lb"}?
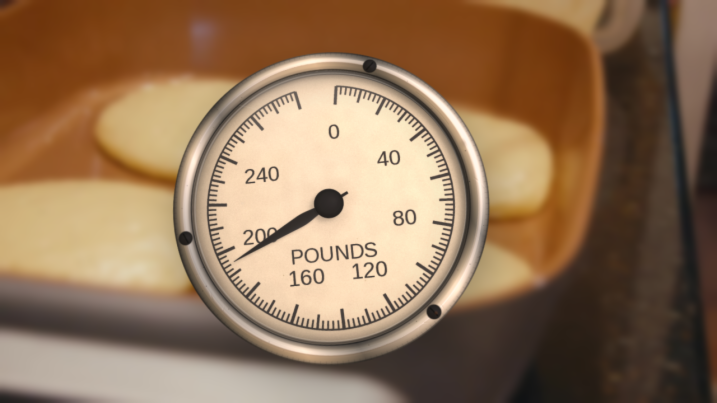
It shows {"value": 194, "unit": "lb"}
